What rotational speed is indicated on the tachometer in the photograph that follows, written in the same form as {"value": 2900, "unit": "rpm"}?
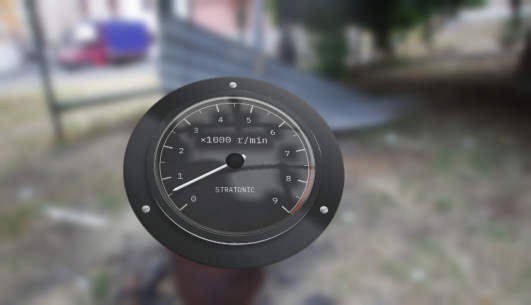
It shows {"value": 500, "unit": "rpm"}
